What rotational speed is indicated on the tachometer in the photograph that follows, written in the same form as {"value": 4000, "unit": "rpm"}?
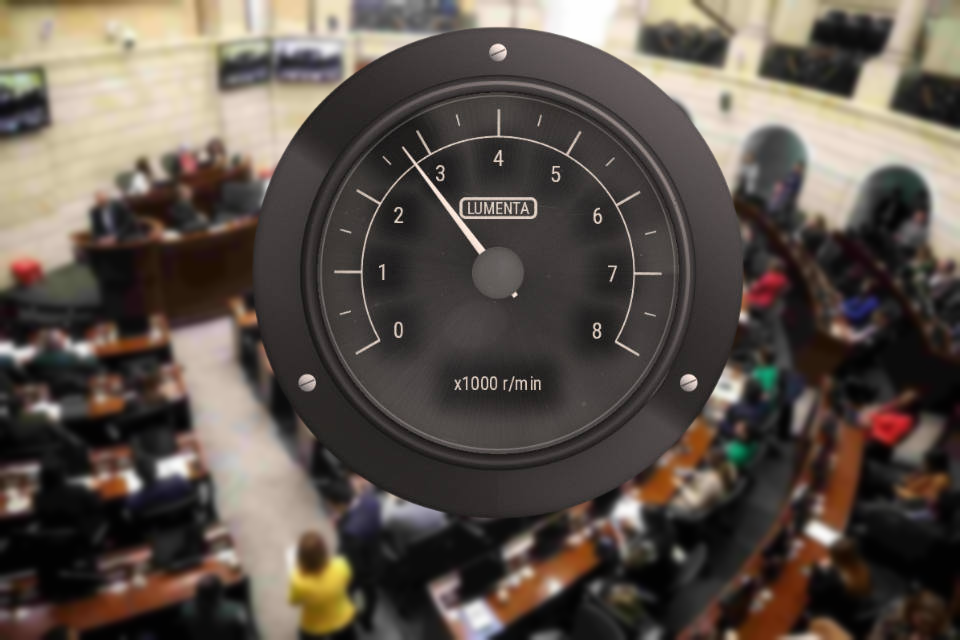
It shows {"value": 2750, "unit": "rpm"}
